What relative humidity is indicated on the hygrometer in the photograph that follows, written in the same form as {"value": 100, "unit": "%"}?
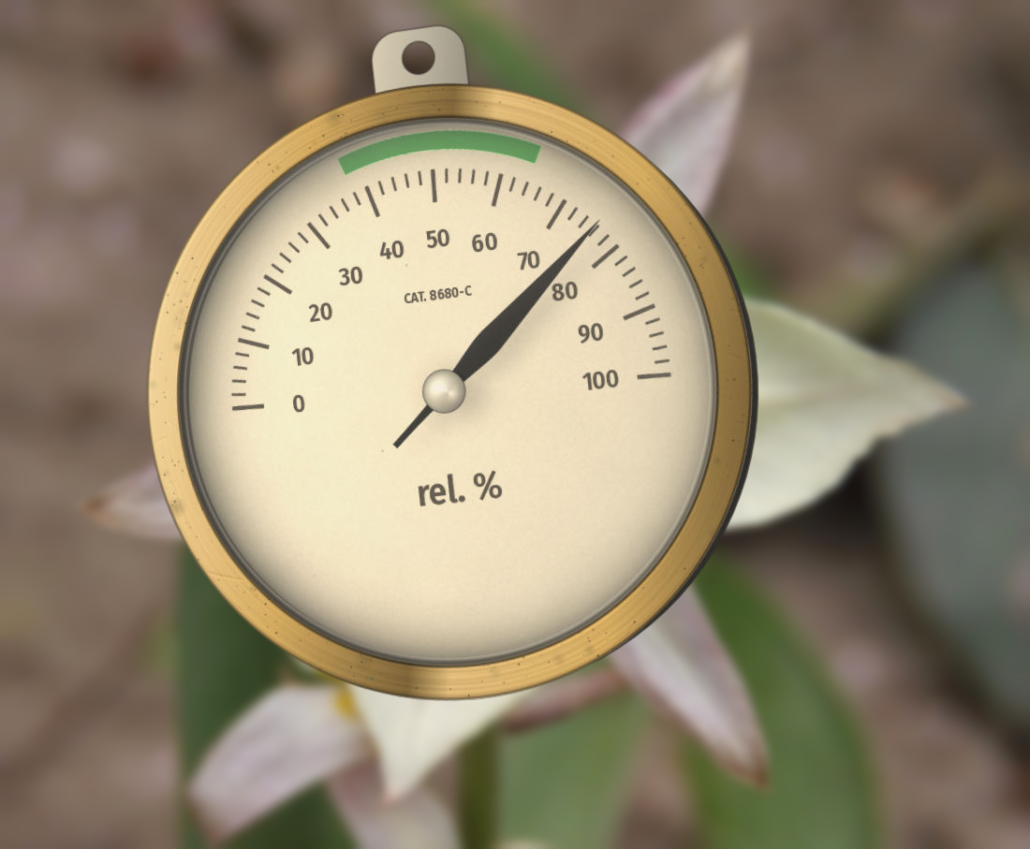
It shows {"value": 76, "unit": "%"}
